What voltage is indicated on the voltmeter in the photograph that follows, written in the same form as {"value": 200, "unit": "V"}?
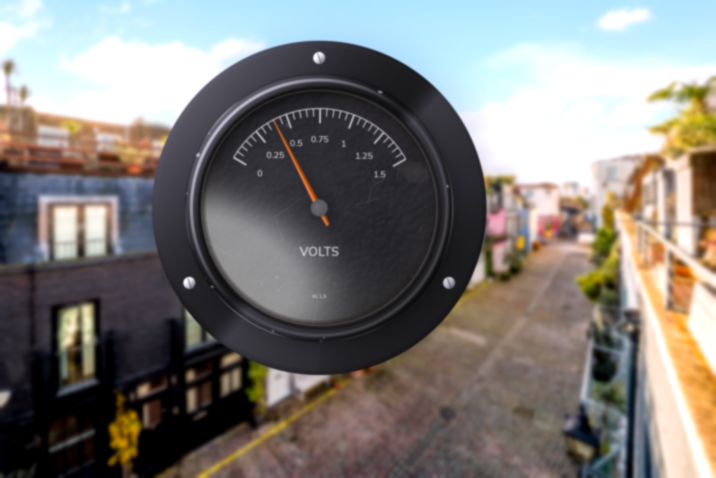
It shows {"value": 0.4, "unit": "V"}
